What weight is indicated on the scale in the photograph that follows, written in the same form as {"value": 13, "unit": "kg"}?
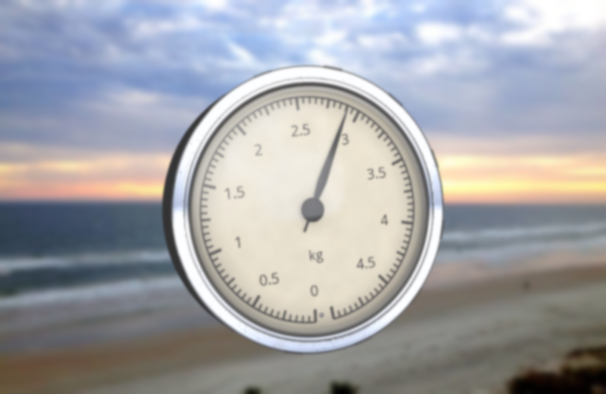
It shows {"value": 2.9, "unit": "kg"}
